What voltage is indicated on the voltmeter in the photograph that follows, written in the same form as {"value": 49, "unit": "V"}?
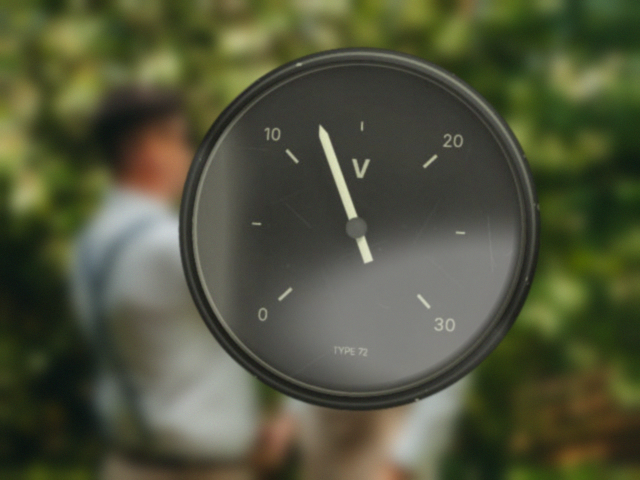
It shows {"value": 12.5, "unit": "V"}
